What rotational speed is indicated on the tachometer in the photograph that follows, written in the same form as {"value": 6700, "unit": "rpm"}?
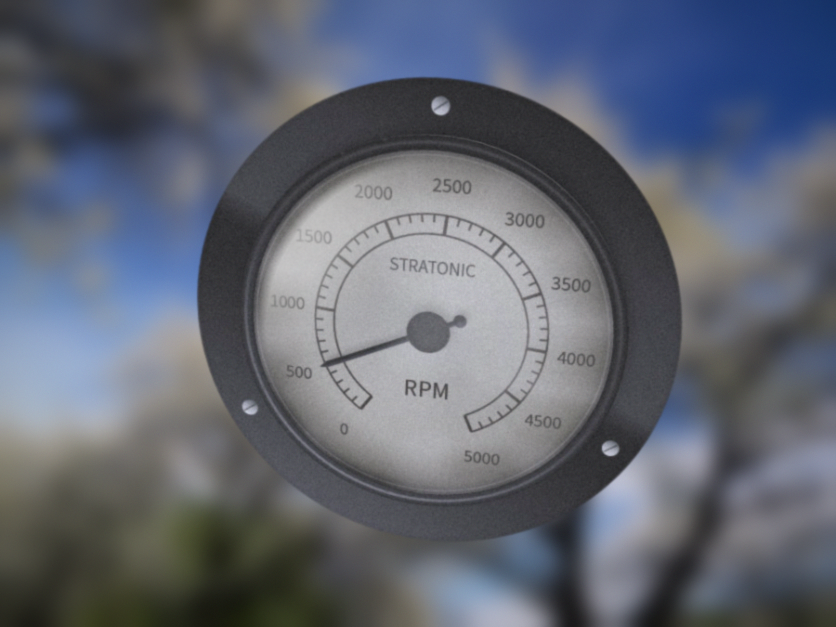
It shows {"value": 500, "unit": "rpm"}
